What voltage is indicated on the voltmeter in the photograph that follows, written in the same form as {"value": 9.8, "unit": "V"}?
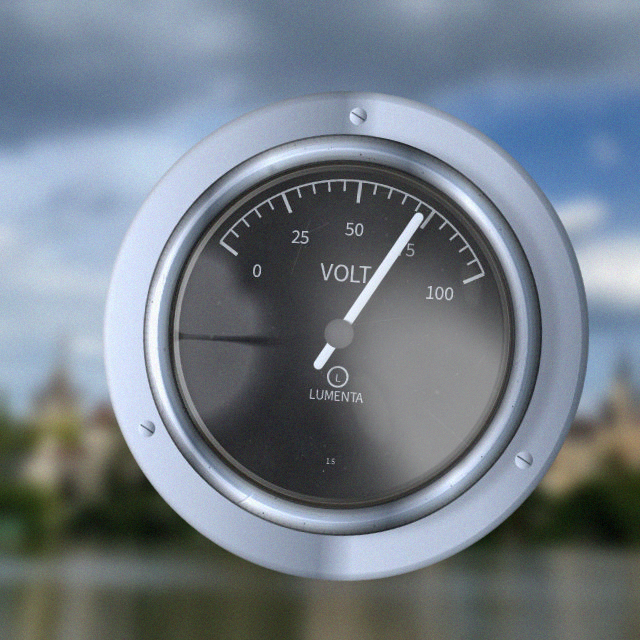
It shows {"value": 72.5, "unit": "V"}
